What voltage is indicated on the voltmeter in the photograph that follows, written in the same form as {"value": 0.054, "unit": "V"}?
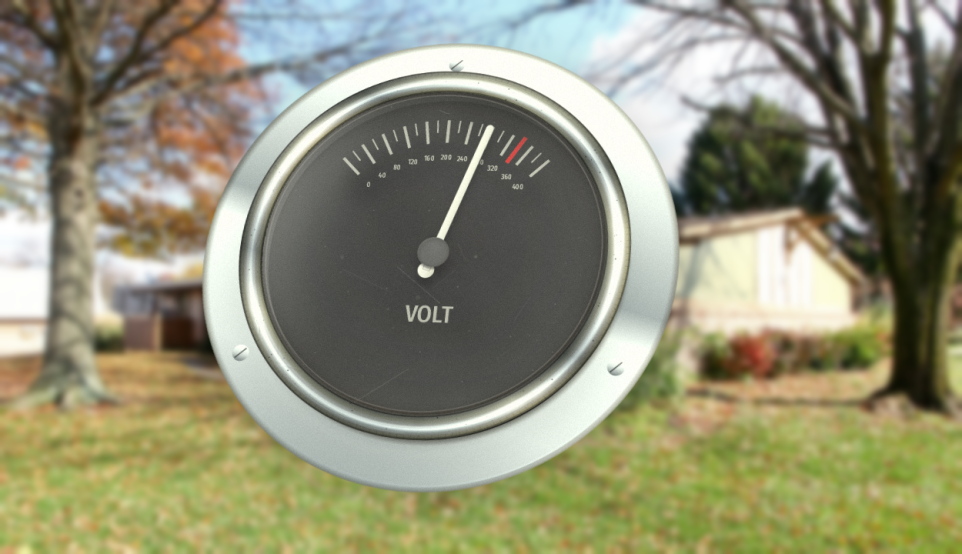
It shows {"value": 280, "unit": "V"}
